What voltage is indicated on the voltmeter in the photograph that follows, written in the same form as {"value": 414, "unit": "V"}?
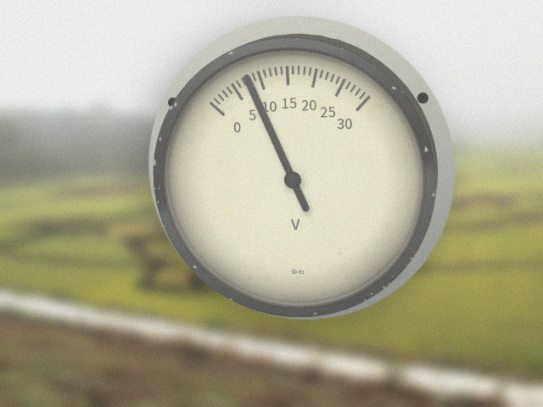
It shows {"value": 8, "unit": "V"}
